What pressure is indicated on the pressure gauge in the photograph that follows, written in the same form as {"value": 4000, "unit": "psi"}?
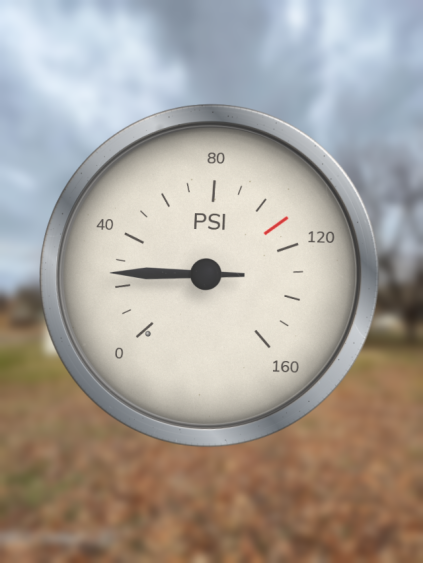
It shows {"value": 25, "unit": "psi"}
